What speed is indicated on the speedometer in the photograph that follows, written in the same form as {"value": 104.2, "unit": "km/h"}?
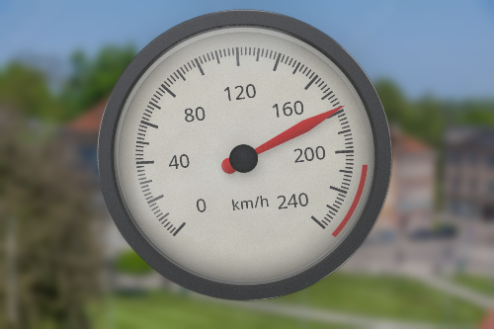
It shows {"value": 178, "unit": "km/h"}
